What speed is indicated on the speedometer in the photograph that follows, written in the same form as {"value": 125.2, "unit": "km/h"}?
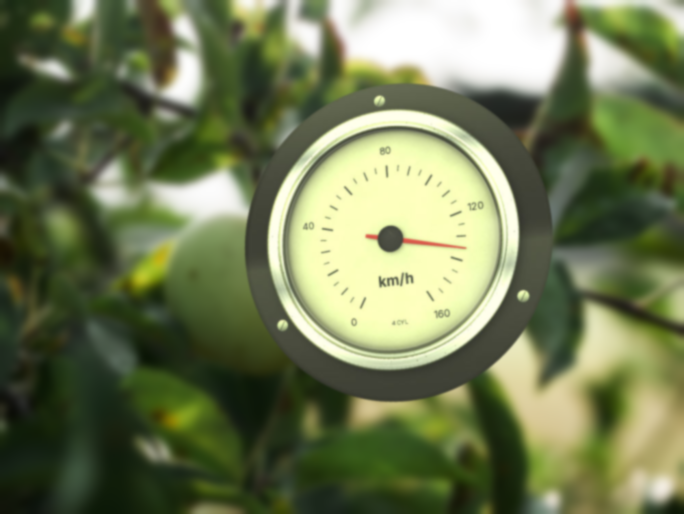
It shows {"value": 135, "unit": "km/h"}
